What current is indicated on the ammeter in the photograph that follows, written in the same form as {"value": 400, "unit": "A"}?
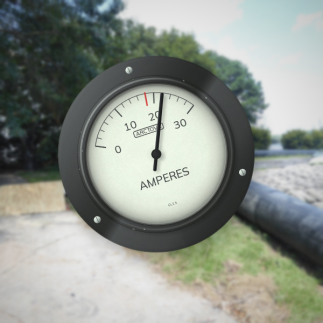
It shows {"value": 22, "unit": "A"}
